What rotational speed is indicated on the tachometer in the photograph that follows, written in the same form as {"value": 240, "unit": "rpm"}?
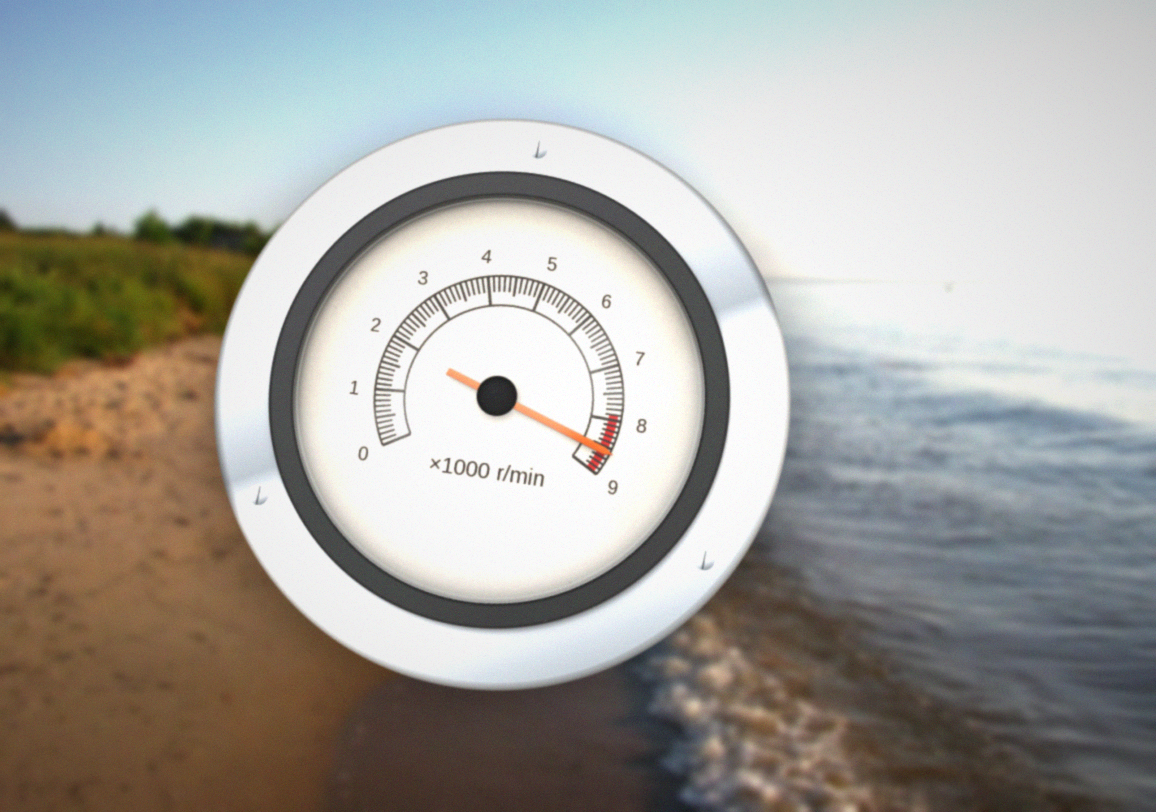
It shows {"value": 8600, "unit": "rpm"}
